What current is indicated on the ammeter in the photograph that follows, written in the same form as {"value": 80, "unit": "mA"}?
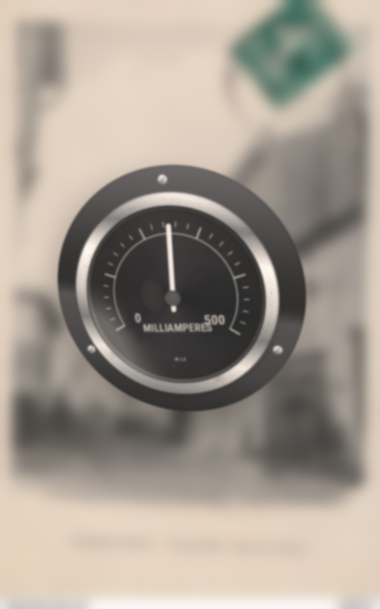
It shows {"value": 250, "unit": "mA"}
